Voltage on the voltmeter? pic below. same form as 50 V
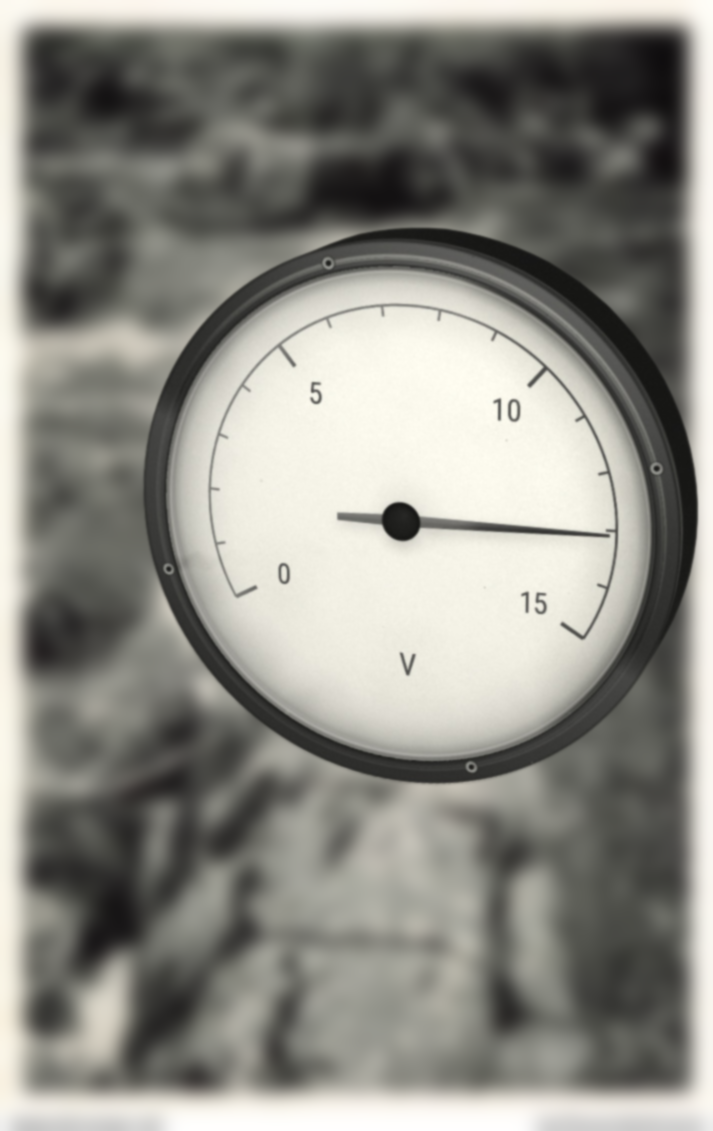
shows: 13 V
